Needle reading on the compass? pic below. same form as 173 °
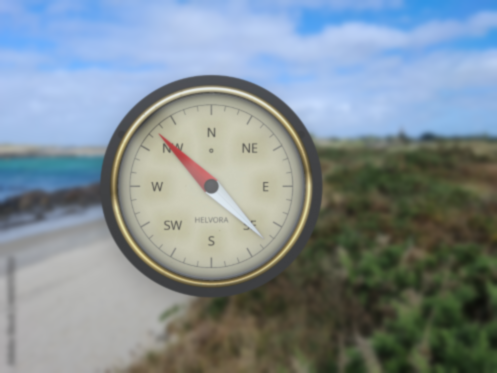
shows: 315 °
